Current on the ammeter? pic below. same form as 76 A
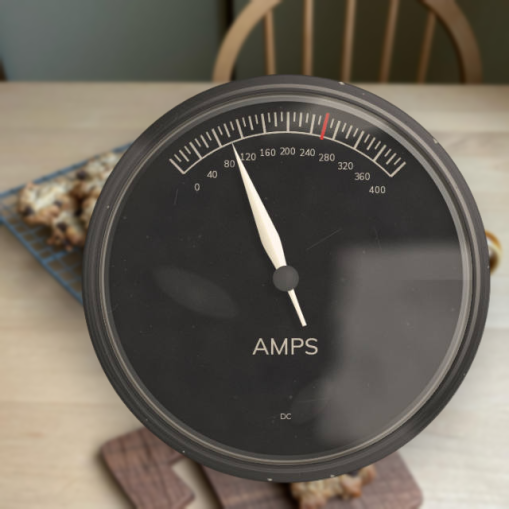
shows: 100 A
